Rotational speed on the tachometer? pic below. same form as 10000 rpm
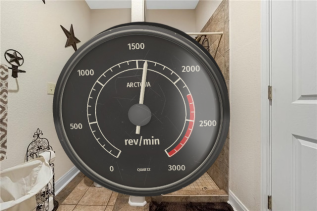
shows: 1600 rpm
